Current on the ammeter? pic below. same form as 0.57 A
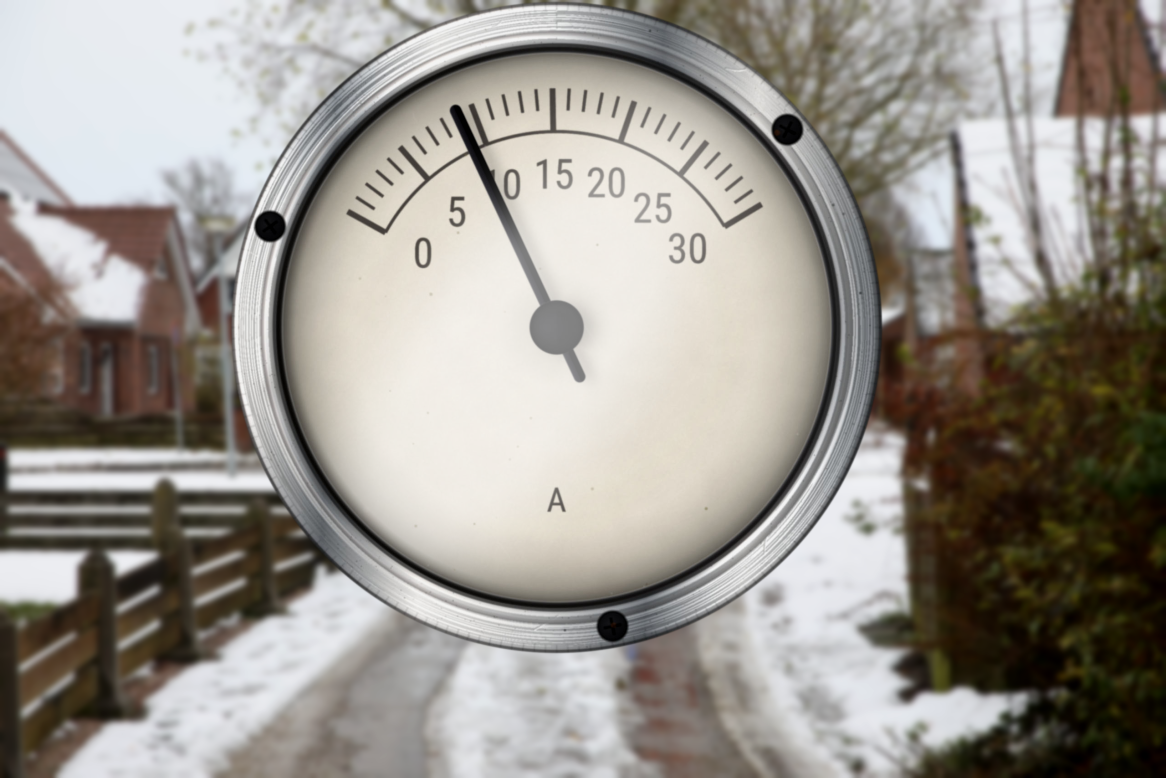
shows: 9 A
